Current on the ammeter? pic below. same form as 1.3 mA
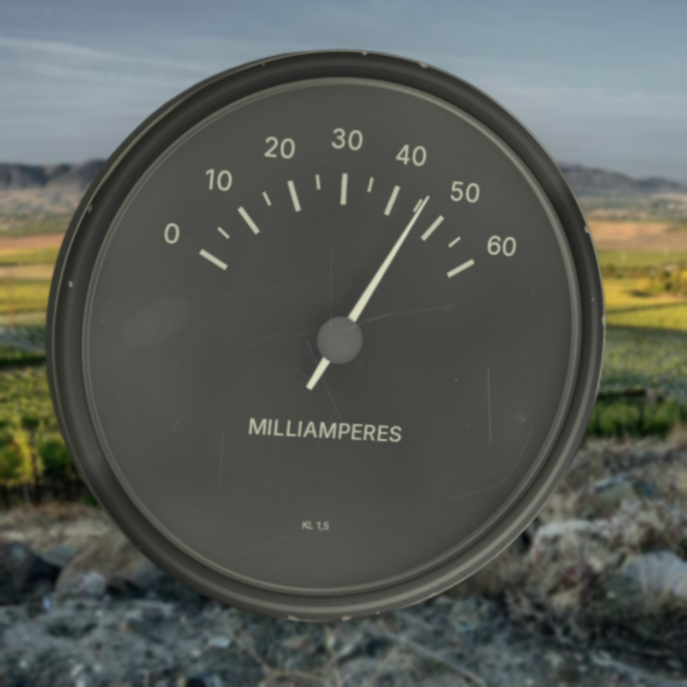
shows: 45 mA
